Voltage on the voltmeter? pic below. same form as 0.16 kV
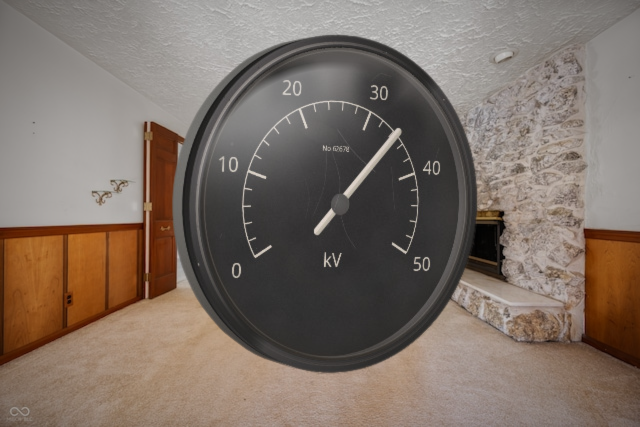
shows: 34 kV
